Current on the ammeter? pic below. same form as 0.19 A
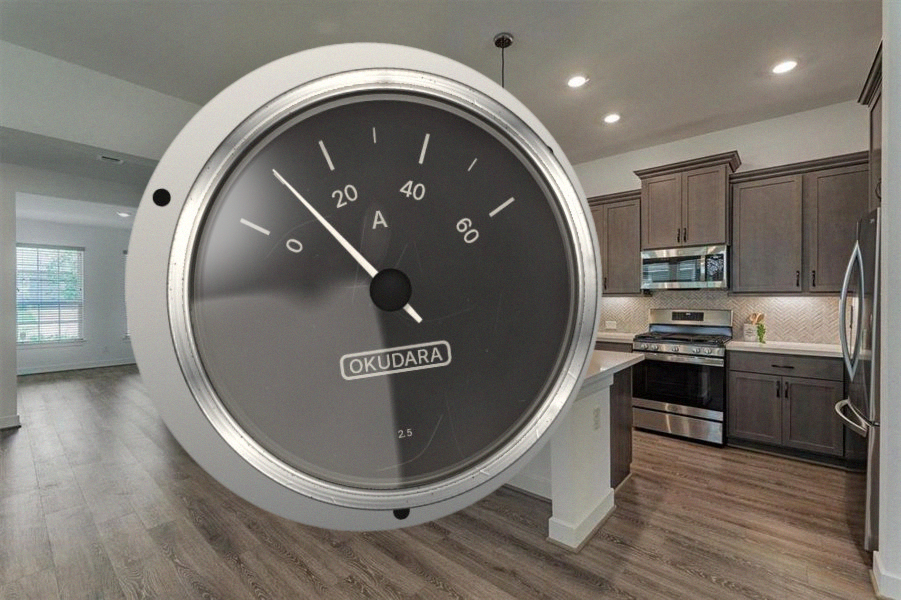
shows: 10 A
